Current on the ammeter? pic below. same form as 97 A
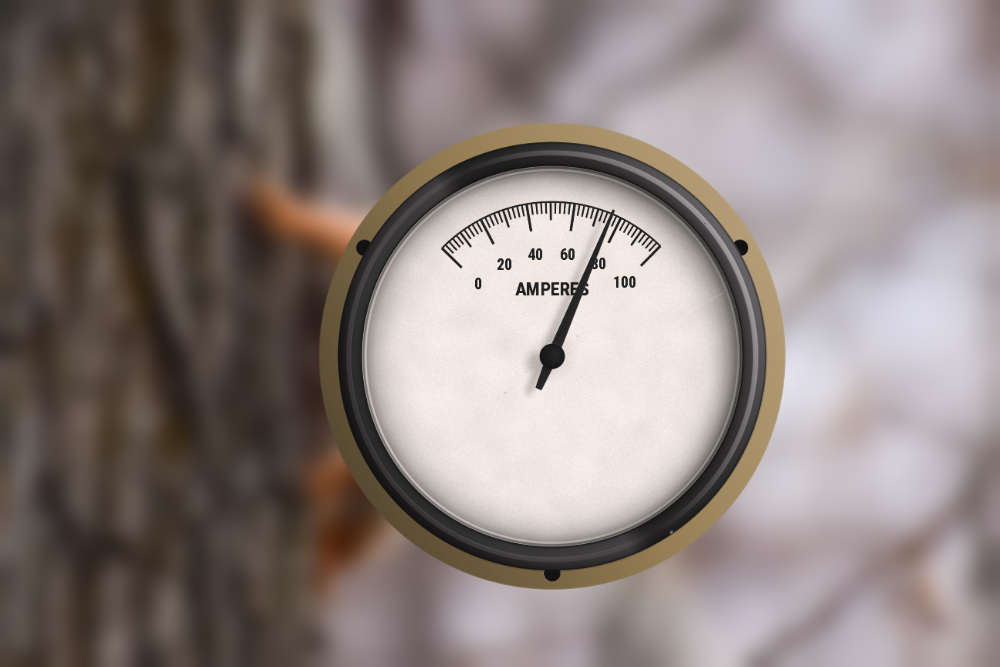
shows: 76 A
